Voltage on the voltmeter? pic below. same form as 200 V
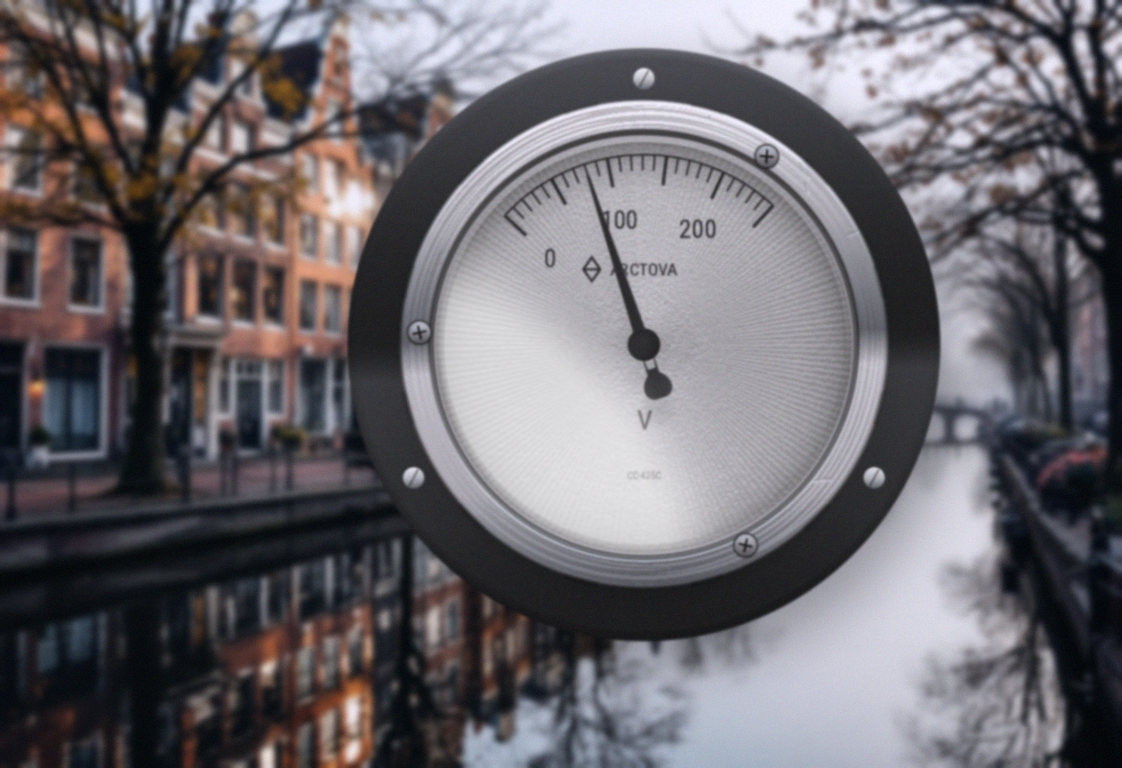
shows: 80 V
